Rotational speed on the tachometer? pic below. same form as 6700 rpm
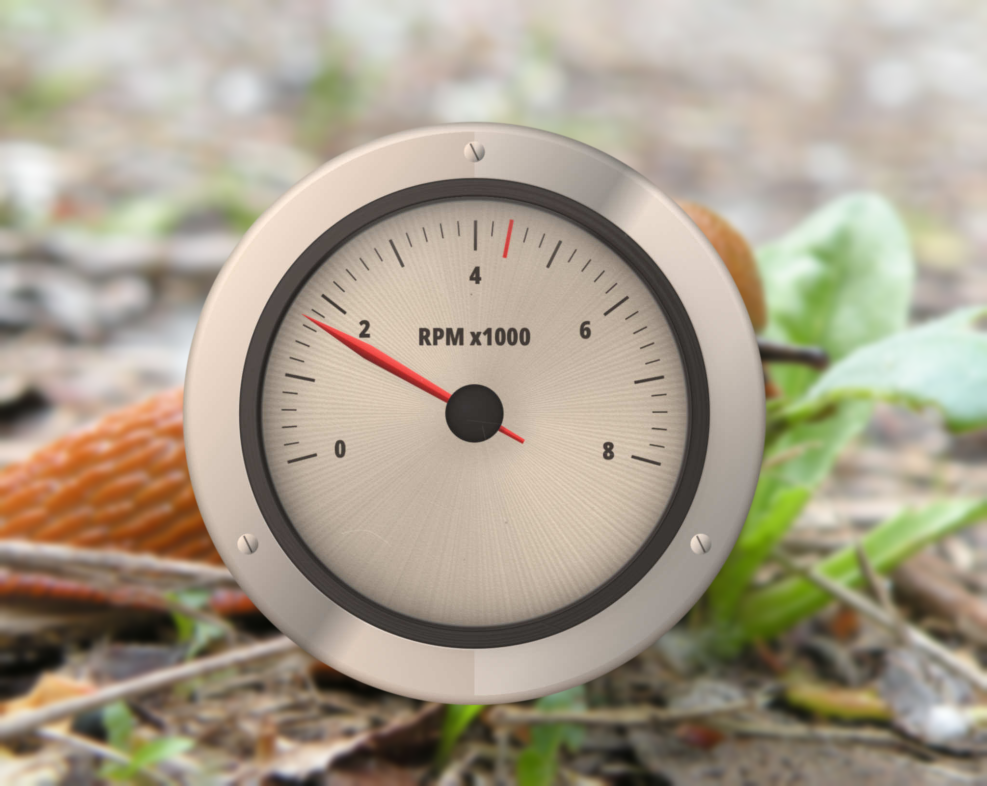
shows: 1700 rpm
